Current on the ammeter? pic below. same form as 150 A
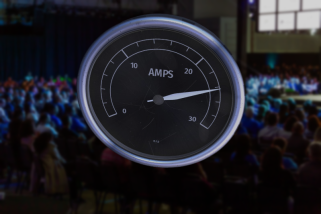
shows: 24 A
